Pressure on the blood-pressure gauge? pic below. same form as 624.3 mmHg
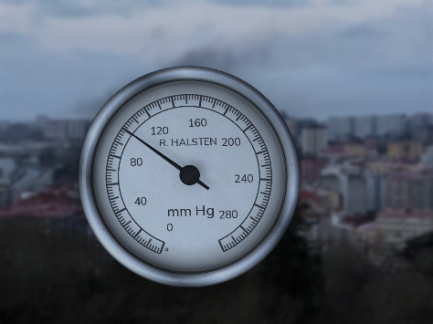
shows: 100 mmHg
